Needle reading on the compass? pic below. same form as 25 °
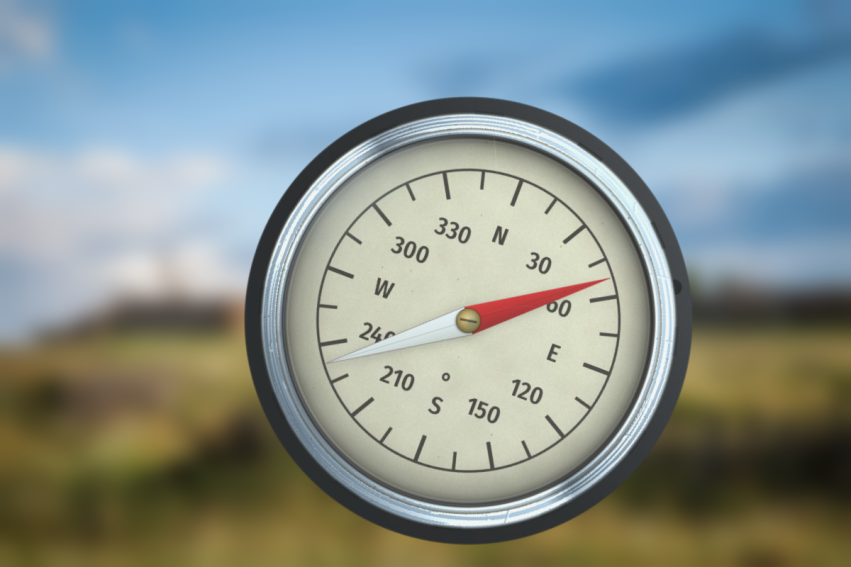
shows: 52.5 °
